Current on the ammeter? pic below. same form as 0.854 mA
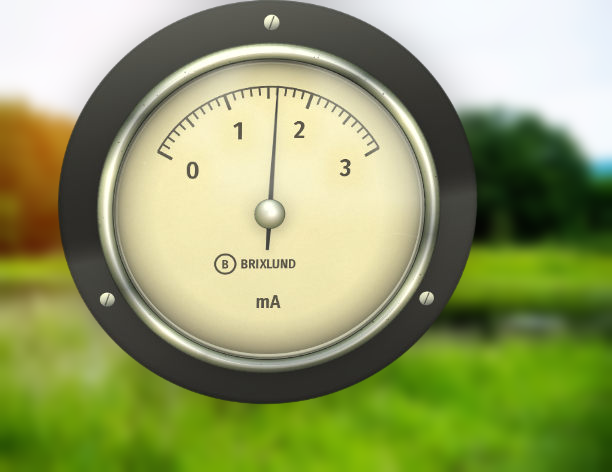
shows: 1.6 mA
